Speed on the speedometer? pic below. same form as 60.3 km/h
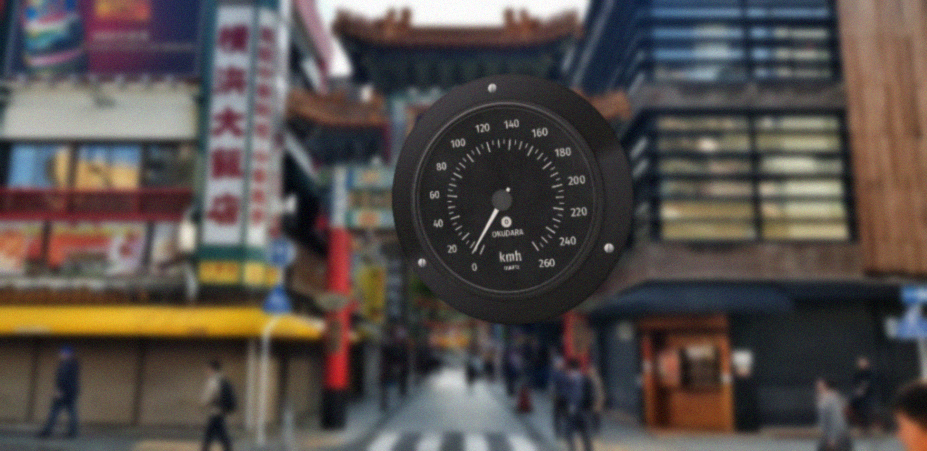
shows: 5 km/h
